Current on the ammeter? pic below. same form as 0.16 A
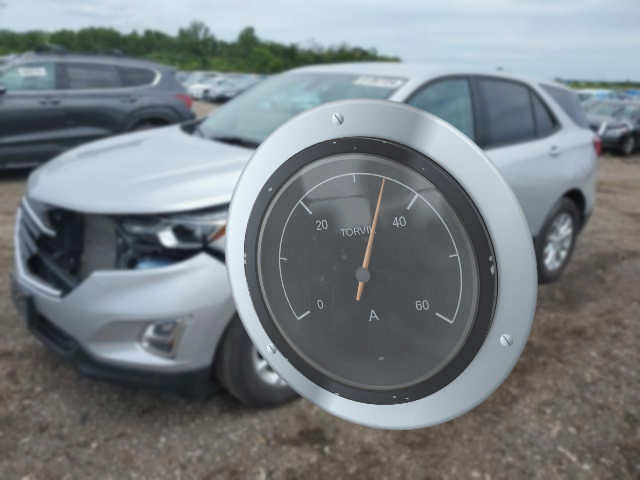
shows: 35 A
